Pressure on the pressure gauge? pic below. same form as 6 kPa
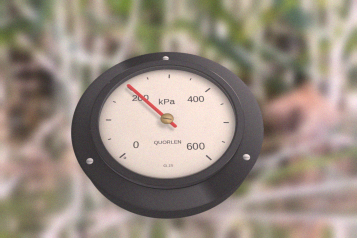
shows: 200 kPa
